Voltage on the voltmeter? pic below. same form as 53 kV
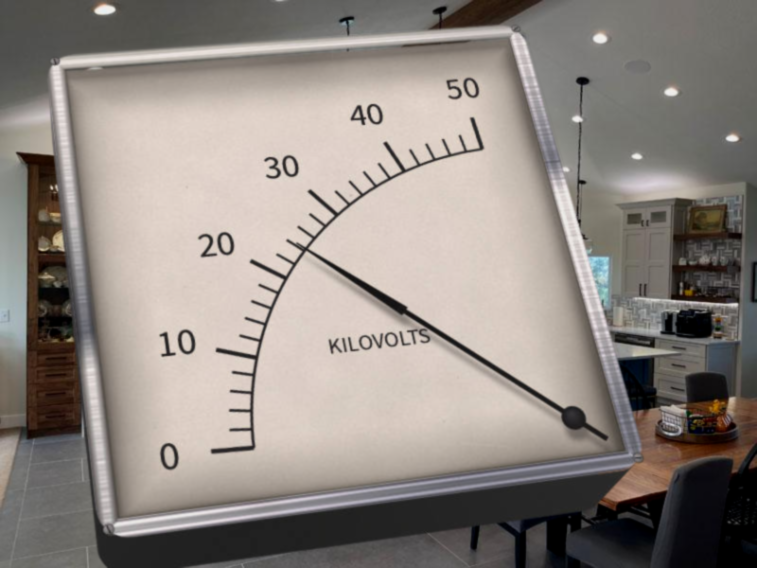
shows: 24 kV
